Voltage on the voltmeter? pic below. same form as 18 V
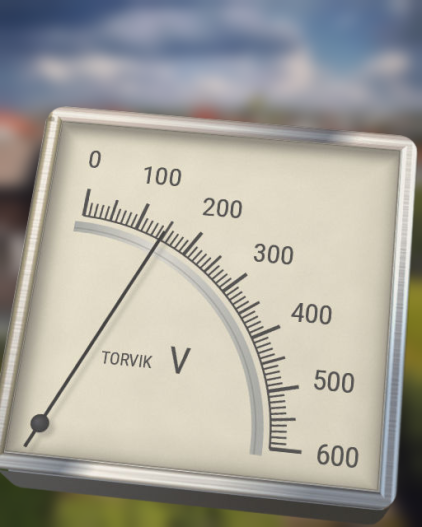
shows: 150 V
